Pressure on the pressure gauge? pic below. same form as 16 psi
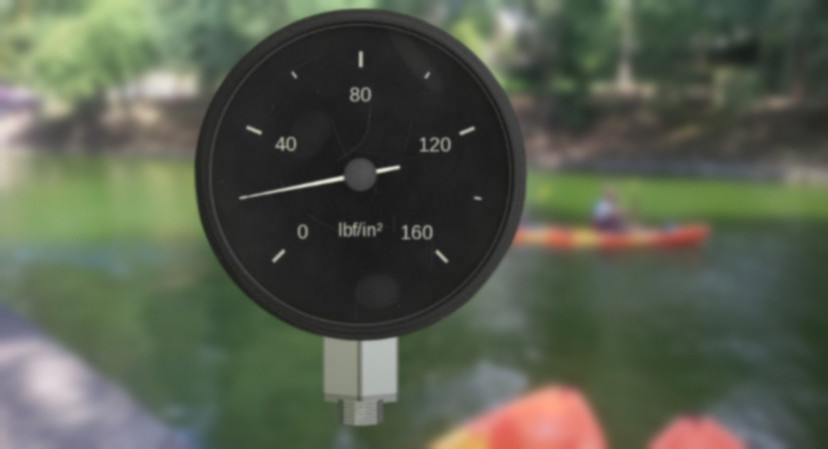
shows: 20 psi
